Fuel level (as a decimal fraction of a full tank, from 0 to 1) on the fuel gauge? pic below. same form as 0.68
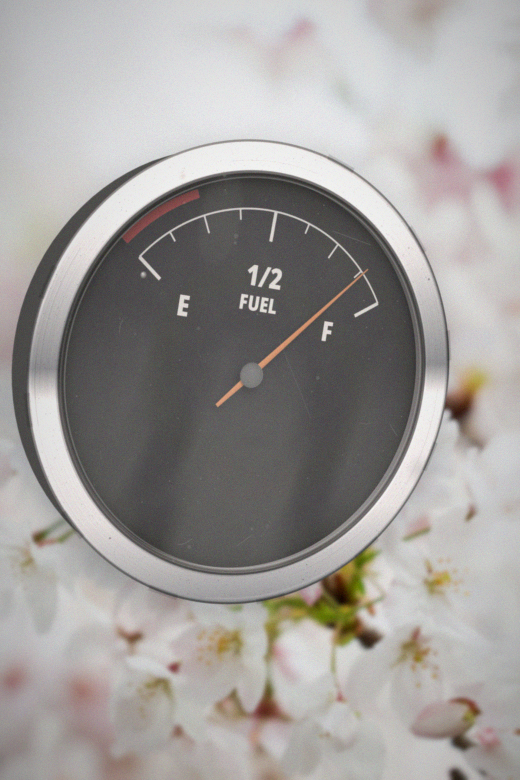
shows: 0.875
